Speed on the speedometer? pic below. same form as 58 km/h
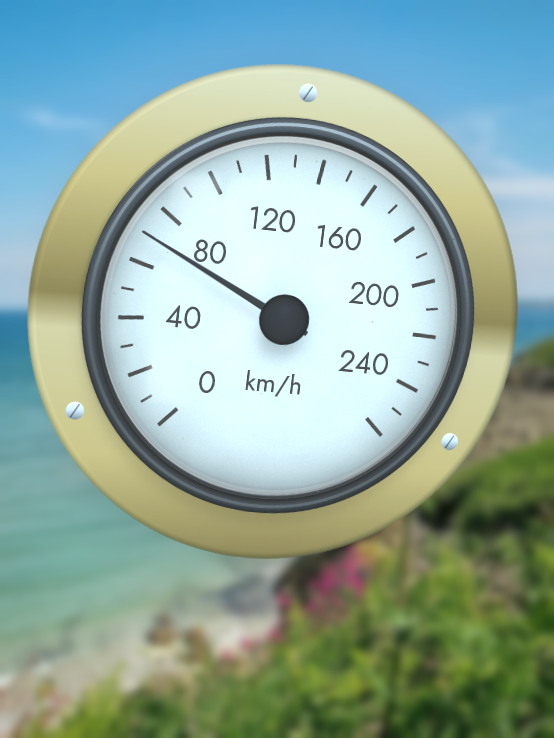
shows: 70 km/h
